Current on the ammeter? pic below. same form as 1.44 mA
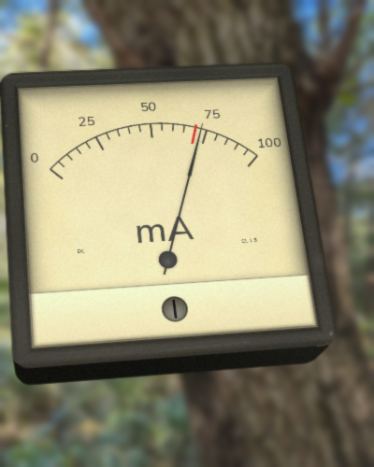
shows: 72.5 mA
